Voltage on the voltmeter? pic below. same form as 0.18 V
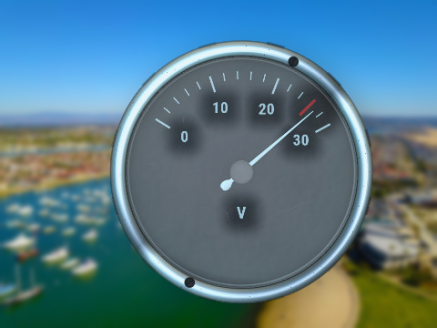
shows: 27 V
